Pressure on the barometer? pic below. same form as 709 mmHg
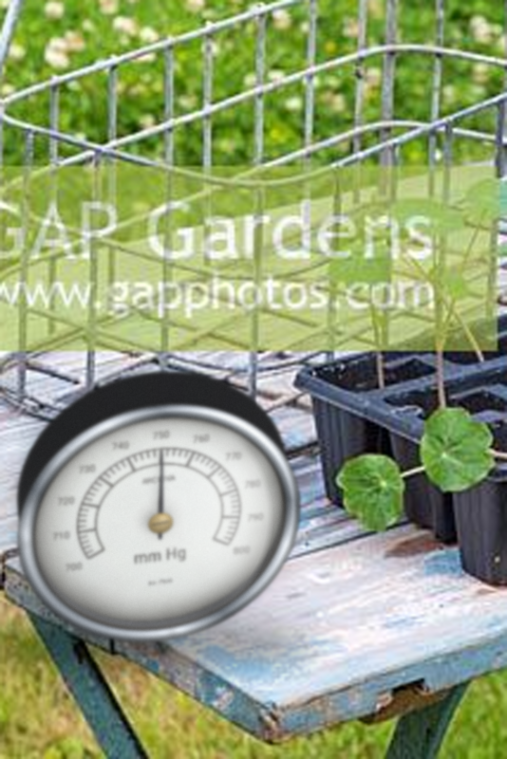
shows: 750 mmHg
